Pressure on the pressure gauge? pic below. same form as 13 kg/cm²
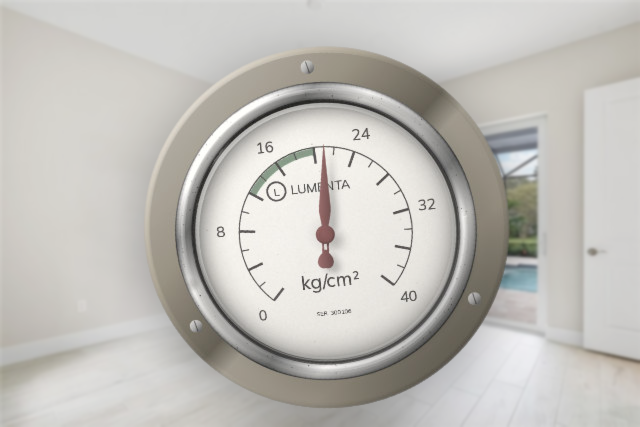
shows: 21 kg/cm²
